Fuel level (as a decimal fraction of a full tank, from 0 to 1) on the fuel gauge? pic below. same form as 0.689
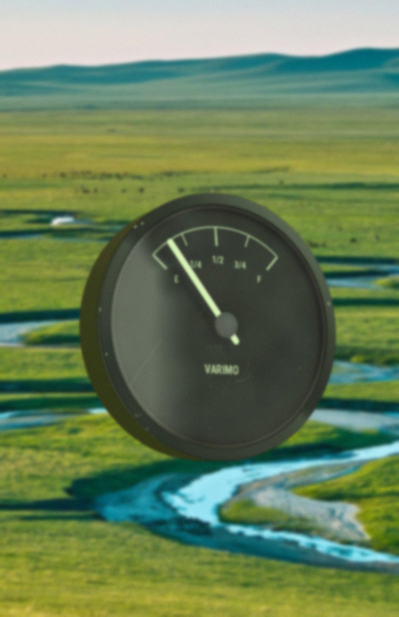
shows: 0.125
